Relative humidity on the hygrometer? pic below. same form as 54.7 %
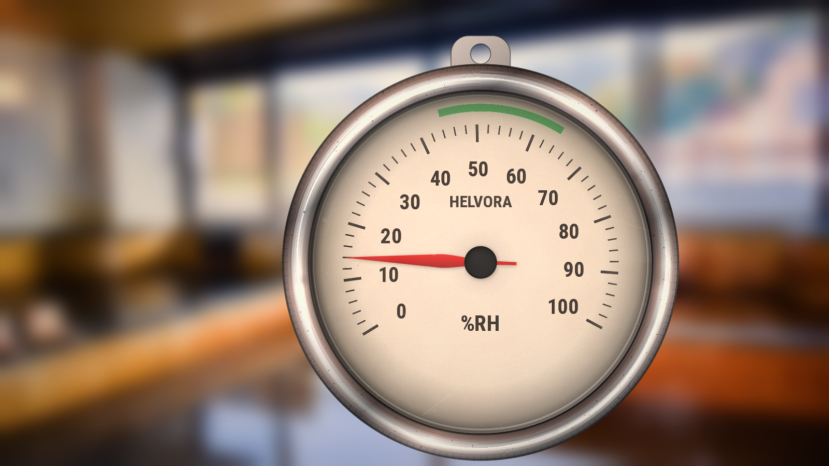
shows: 14 %
